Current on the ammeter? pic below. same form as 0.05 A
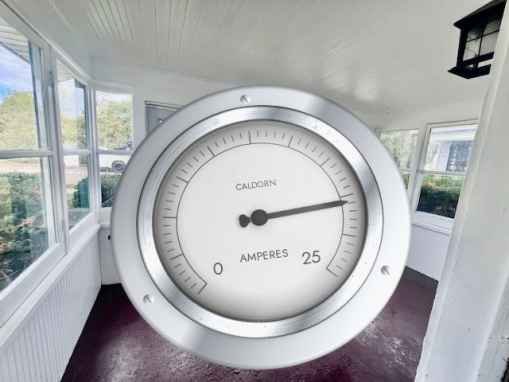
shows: 20.5 A
